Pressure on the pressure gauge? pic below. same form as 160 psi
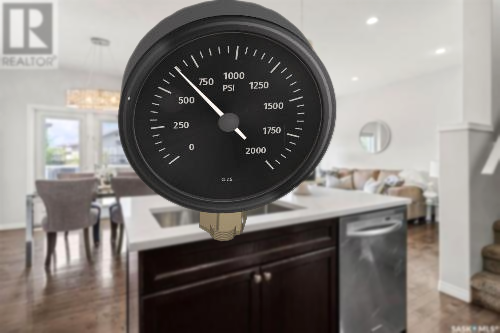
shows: 650 psi
